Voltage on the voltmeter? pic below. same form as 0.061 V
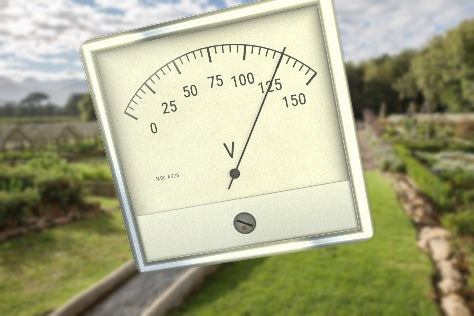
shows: 125 V
